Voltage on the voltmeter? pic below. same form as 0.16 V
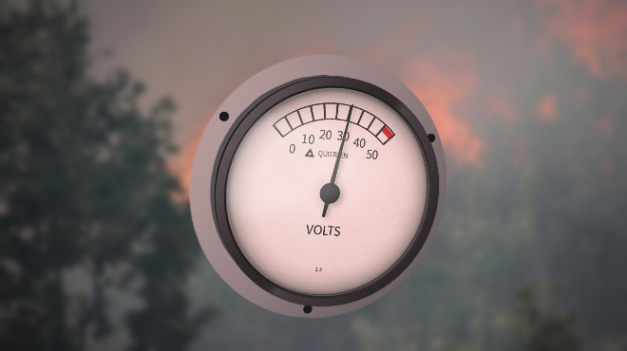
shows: 30 V
